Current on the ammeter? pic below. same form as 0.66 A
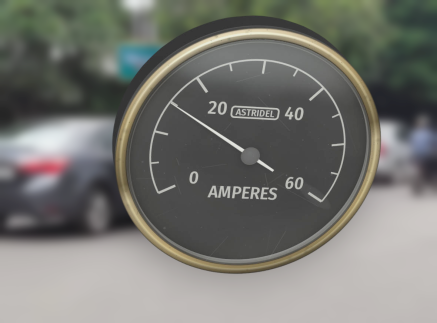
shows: 15 A
